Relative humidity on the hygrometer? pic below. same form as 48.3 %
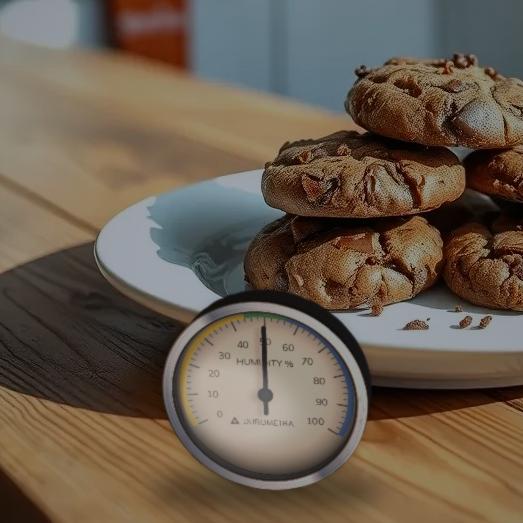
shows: 50 %
